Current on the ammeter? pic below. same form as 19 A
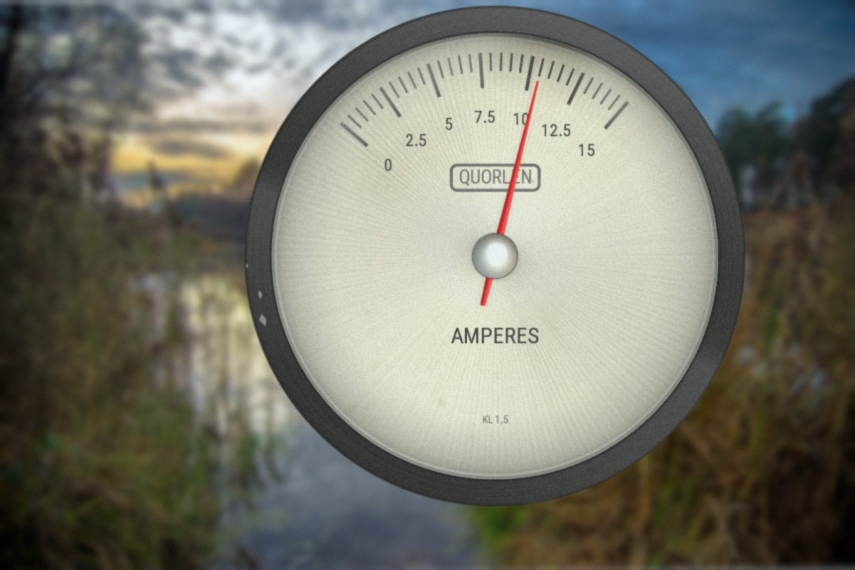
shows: 10.5 A
